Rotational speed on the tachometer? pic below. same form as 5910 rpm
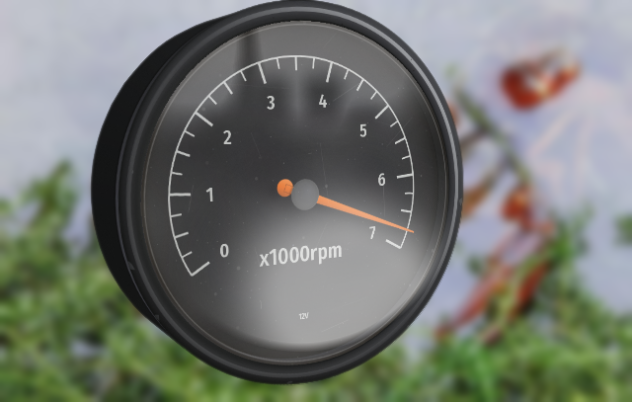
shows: 6750 rpm
